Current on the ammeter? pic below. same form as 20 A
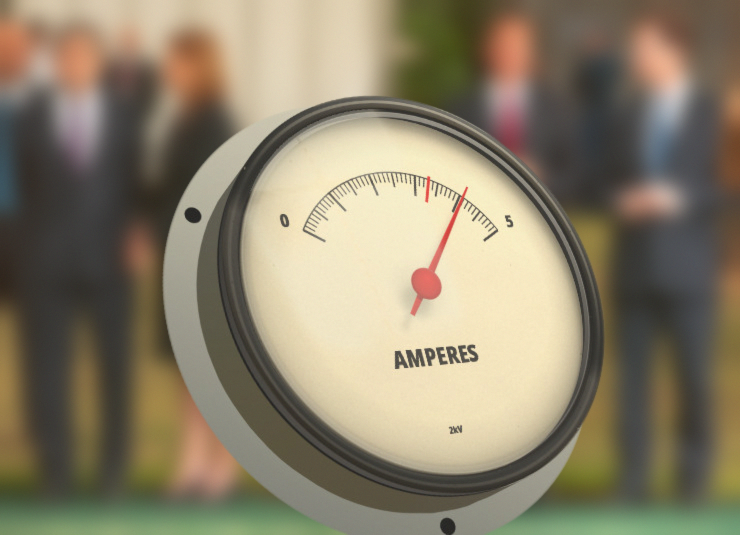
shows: 4 A
